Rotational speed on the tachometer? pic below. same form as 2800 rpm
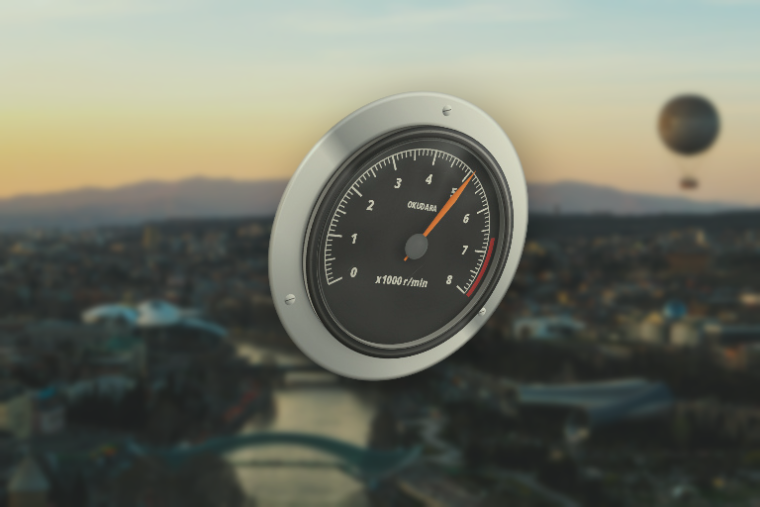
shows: 5000 rpm
